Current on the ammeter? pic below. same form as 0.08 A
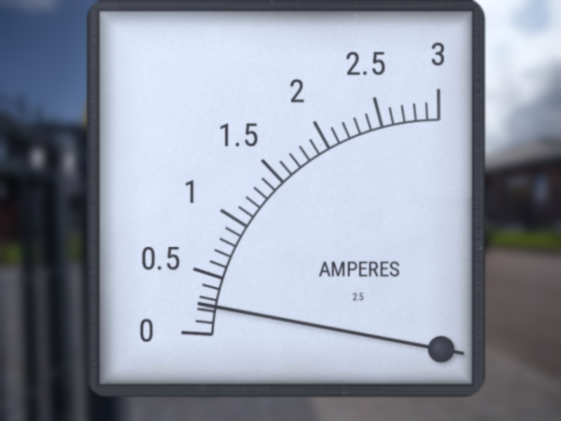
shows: 0.25 A
